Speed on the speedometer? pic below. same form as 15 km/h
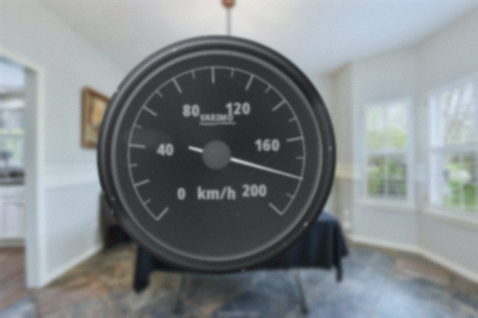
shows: 180 km/h
